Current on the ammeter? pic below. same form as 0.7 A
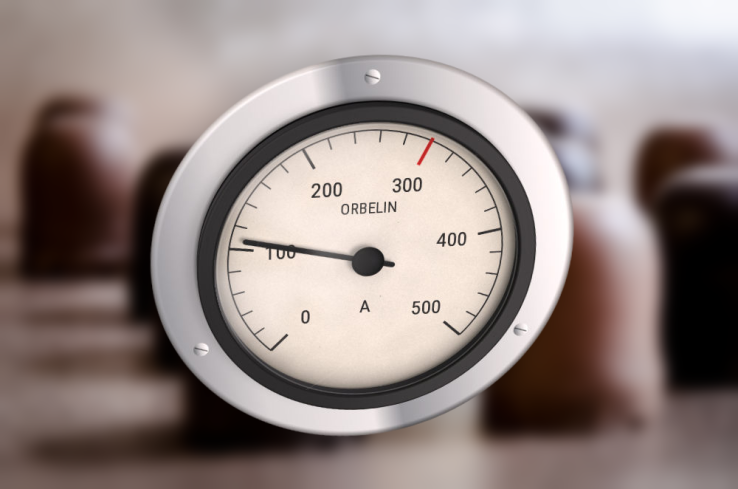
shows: 110 A
